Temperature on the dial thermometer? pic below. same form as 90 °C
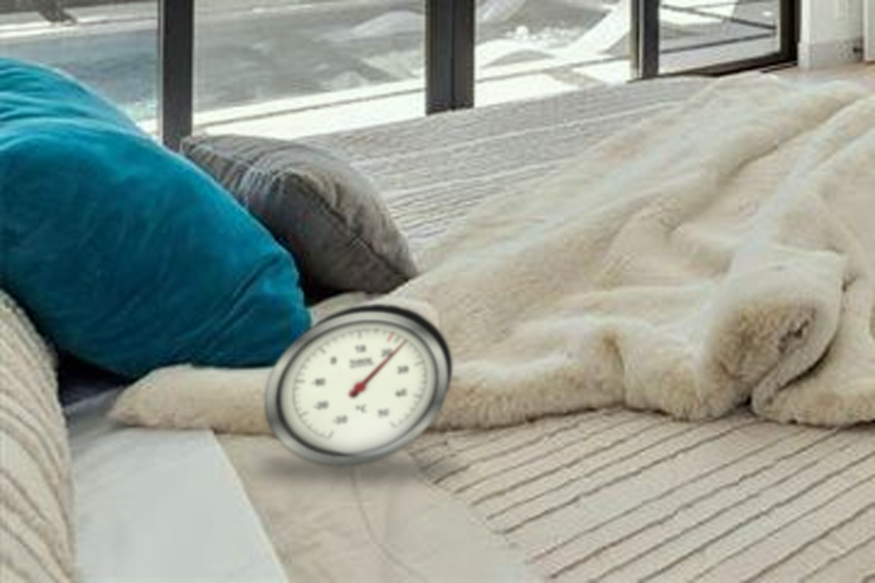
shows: 22 °C
